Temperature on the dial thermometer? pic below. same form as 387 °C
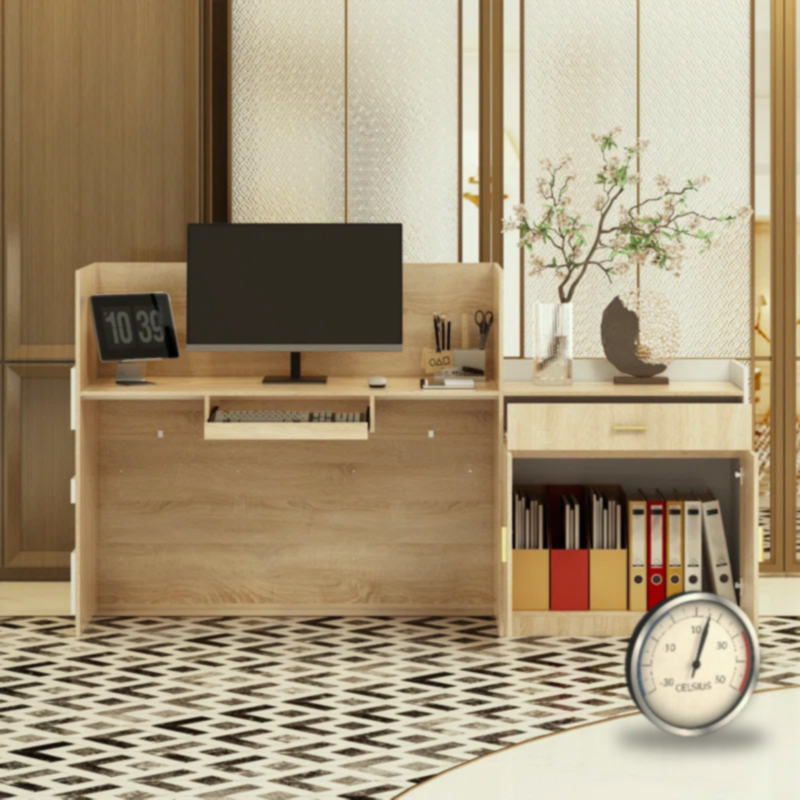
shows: 15 °C
